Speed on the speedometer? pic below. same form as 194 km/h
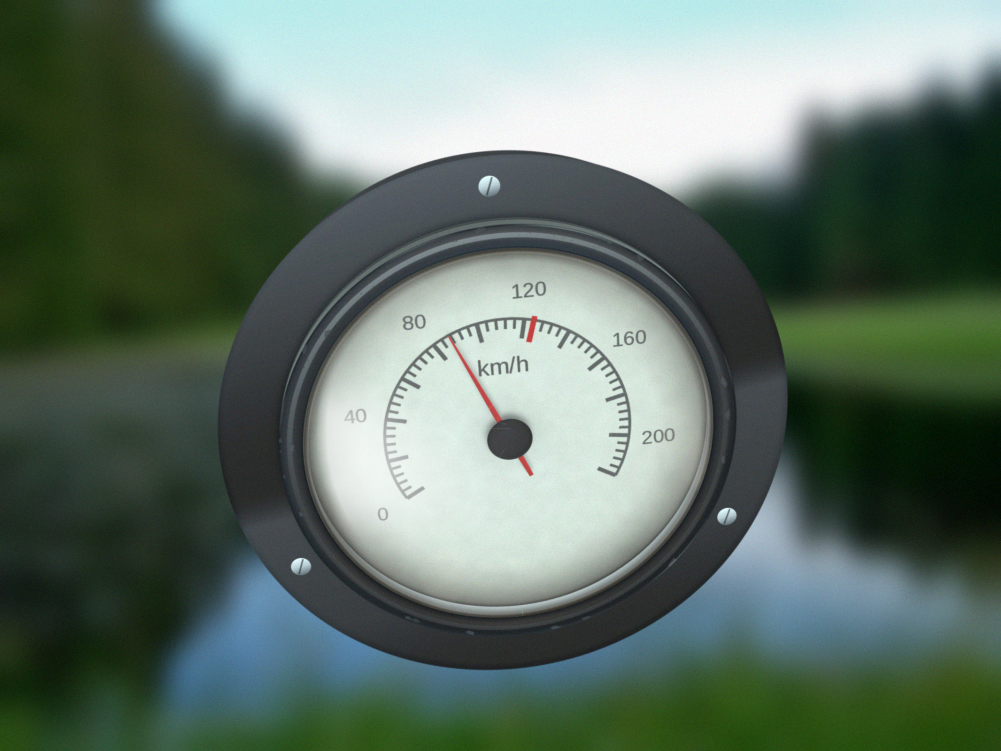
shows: 88 km/h
